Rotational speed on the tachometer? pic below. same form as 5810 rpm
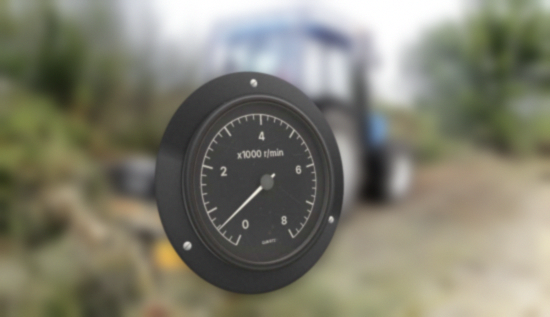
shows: 600 rpm
